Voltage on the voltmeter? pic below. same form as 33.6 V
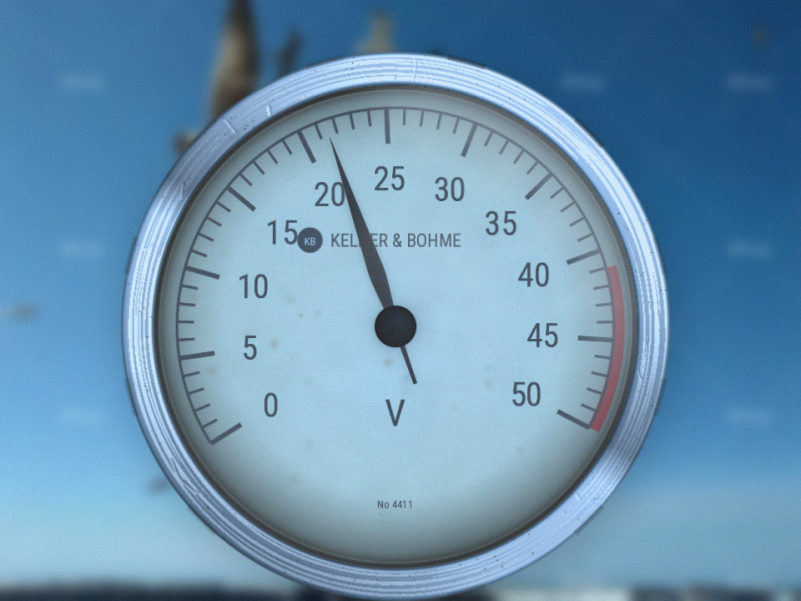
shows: 21.5 V
